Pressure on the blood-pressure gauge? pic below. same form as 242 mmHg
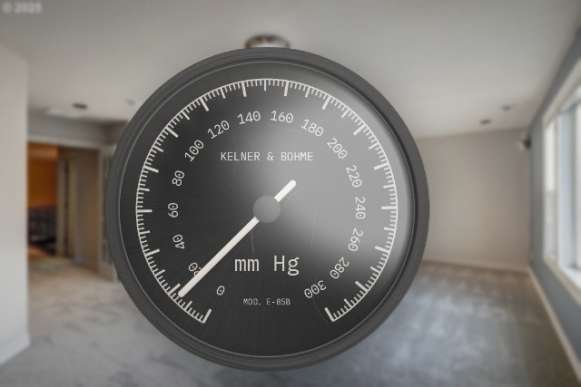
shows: 16 mmHg
